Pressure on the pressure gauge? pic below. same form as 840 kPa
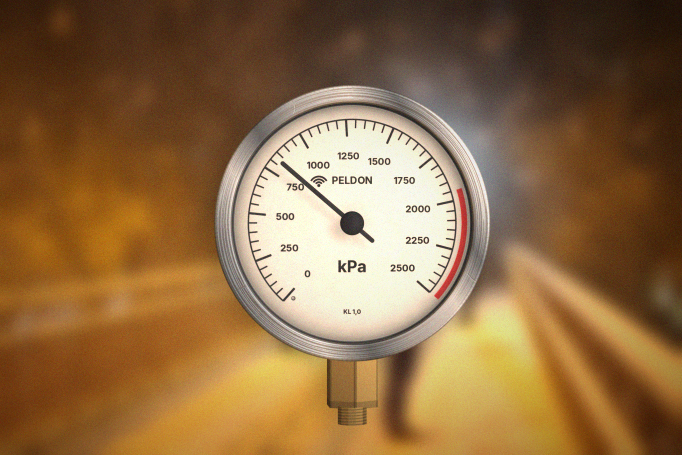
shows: 825 kPa
